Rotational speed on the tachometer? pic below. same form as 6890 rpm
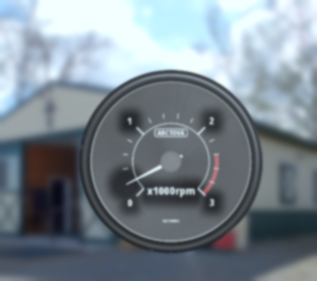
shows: 200 rpm
